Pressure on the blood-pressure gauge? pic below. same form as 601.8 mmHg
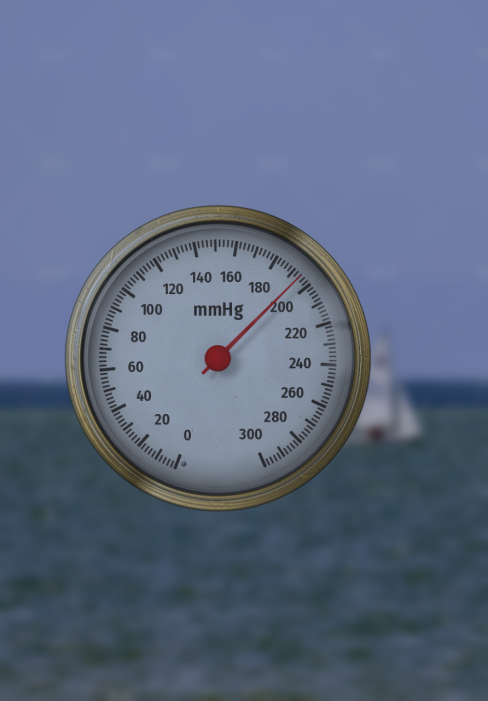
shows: 194 mmHg
